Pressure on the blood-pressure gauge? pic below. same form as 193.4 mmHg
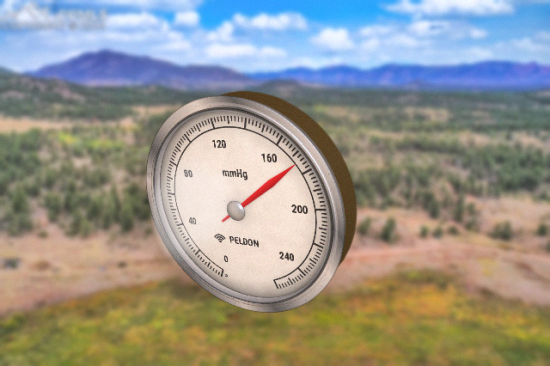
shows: 174 mmHg
